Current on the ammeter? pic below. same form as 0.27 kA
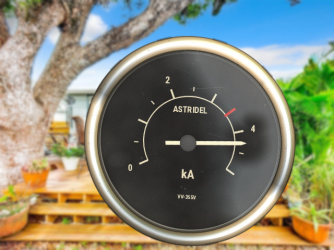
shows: 4.25 kA
